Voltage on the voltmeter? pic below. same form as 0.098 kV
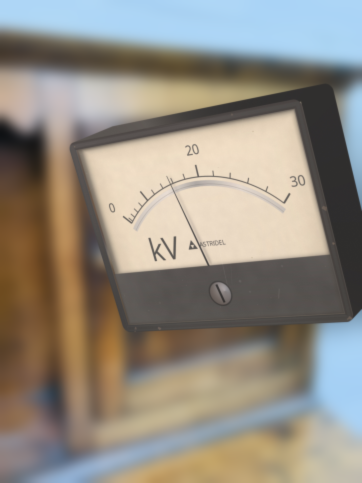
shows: 16 kV
